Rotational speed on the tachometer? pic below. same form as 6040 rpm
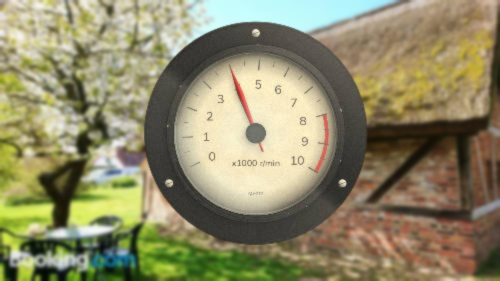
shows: 4000 rpm
